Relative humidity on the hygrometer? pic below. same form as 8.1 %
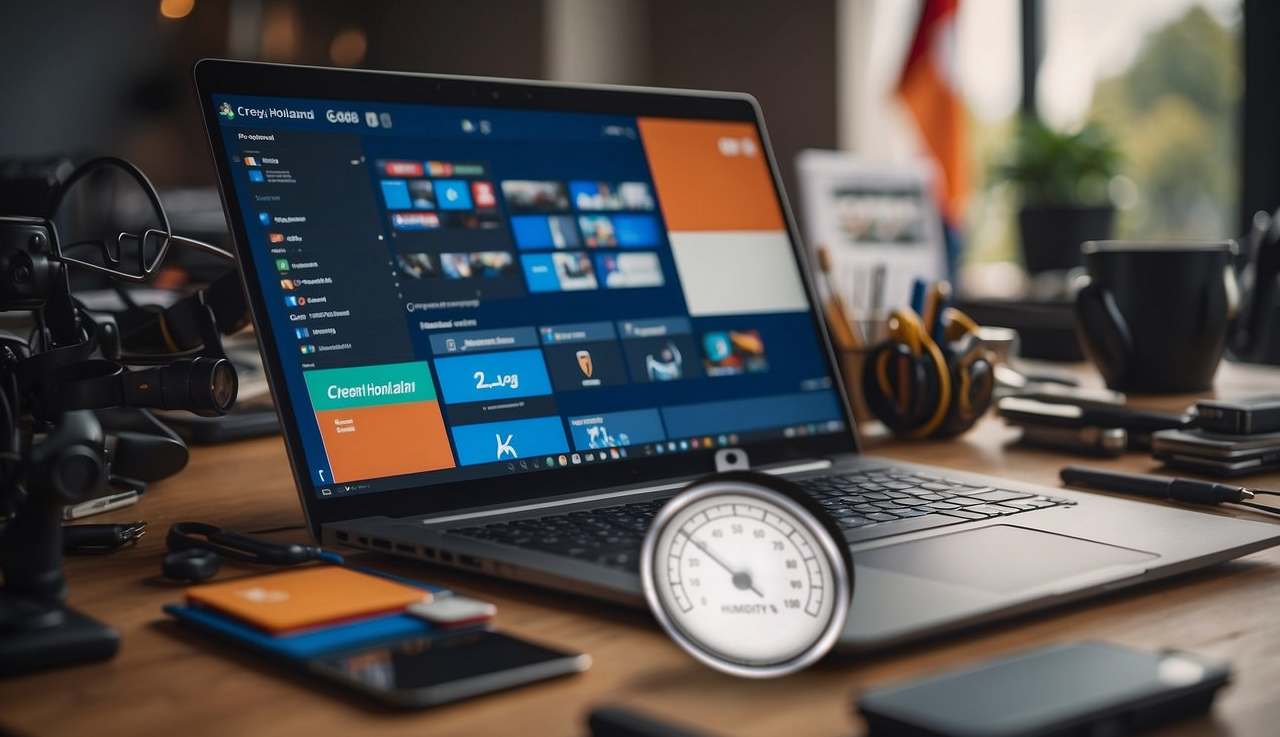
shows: 30 %
